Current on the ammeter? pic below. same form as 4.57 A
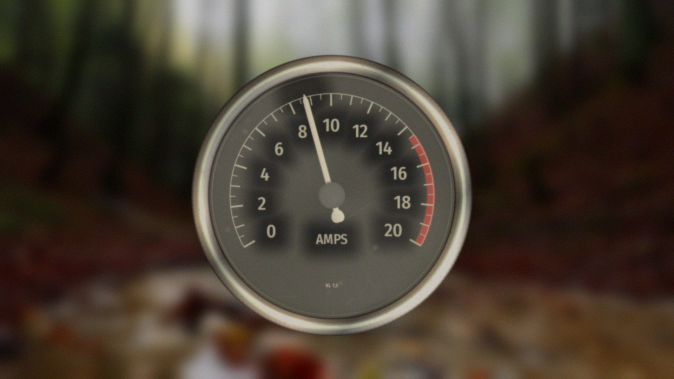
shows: 8.75 A
